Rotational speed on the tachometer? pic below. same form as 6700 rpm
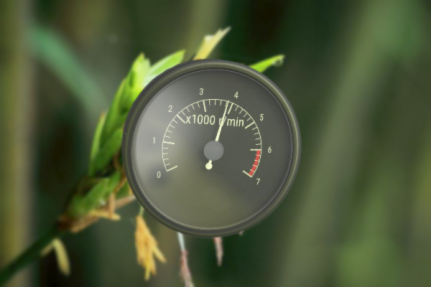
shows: 3800 rpm
